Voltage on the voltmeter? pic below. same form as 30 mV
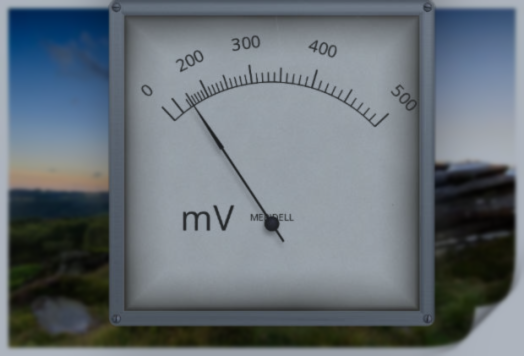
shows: 150 mV
